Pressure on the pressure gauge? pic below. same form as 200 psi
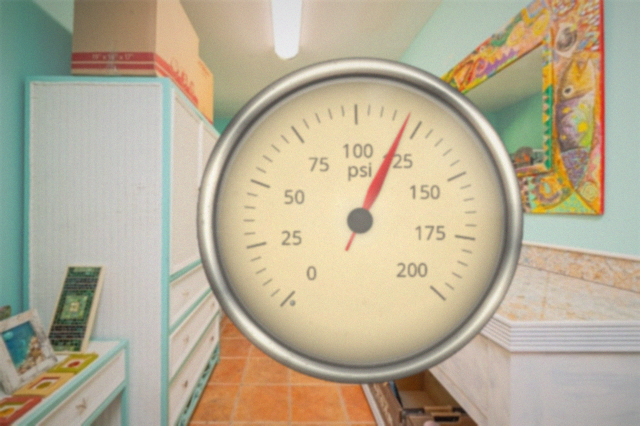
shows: 120 psi
